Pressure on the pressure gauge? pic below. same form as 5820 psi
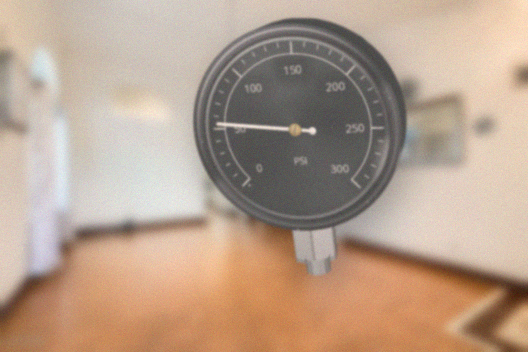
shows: 55 psi
